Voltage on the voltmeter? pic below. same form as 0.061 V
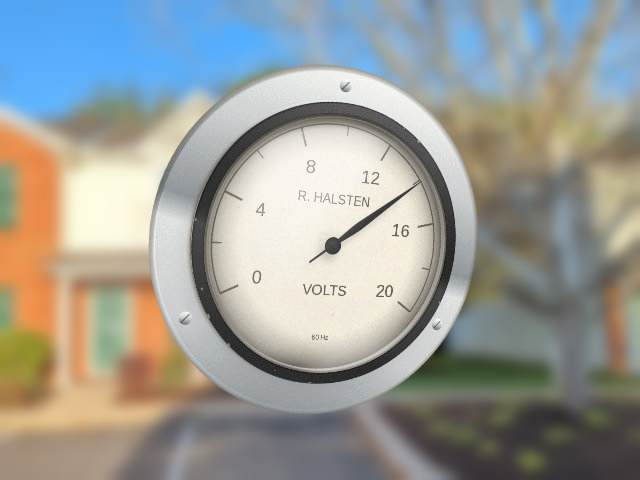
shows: 14 V
